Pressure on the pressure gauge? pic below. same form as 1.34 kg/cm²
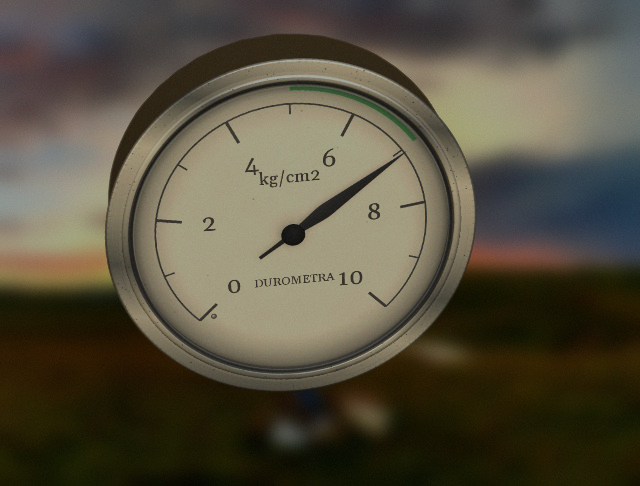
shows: 7 kg/cm²
